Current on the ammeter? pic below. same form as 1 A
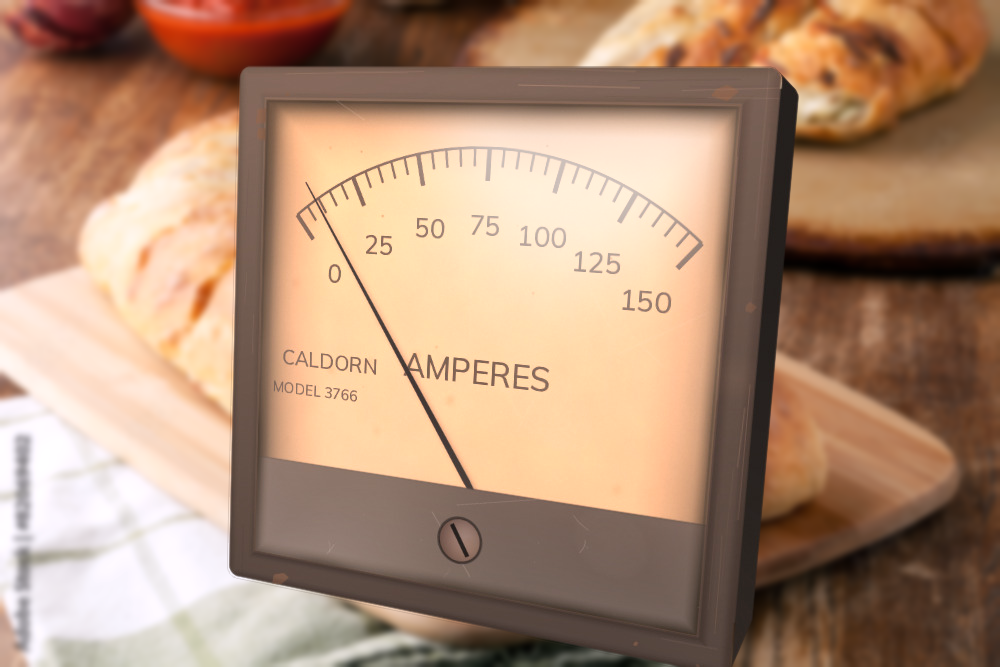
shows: 10 A
